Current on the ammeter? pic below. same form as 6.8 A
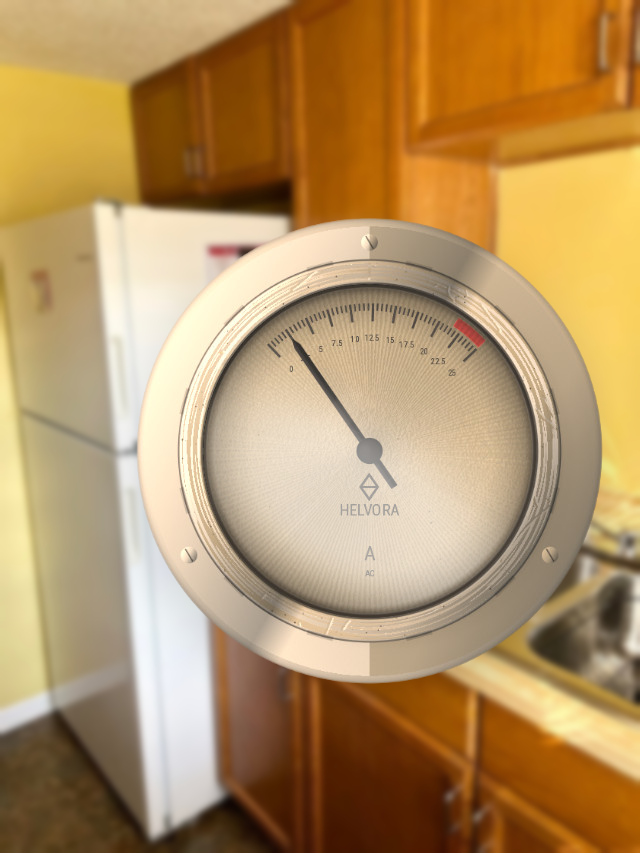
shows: 2.5 A
